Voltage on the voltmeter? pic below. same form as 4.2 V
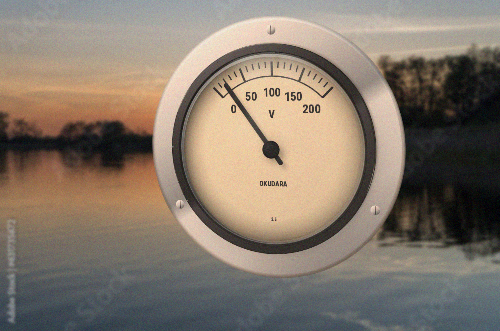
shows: 20 V
